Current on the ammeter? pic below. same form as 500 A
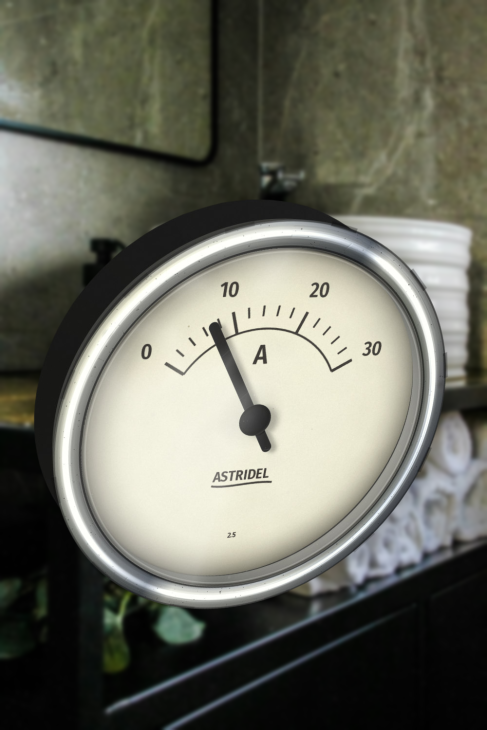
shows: 7 A
